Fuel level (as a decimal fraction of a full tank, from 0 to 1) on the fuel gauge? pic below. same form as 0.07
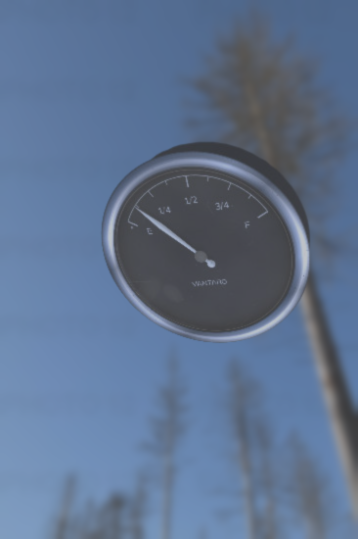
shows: 0.125
